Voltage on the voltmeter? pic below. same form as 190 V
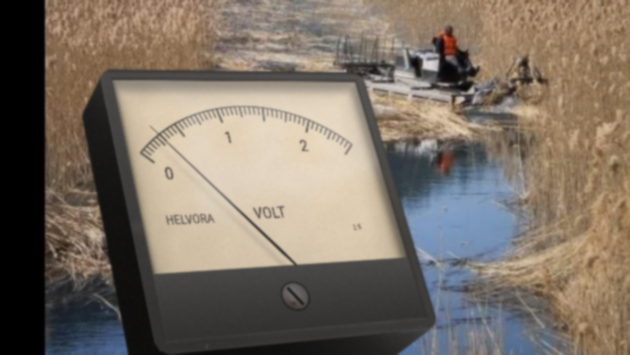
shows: 0.25 V
